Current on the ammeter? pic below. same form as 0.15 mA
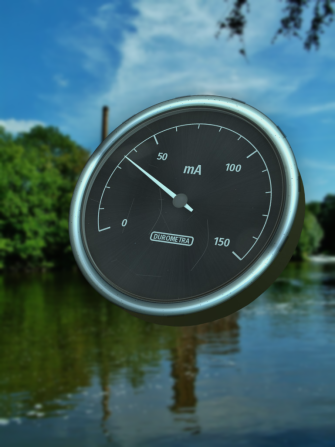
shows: 35 mA
